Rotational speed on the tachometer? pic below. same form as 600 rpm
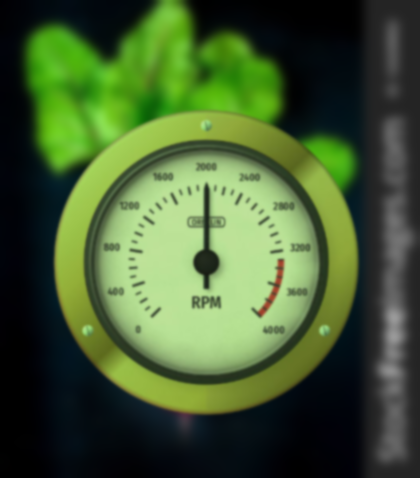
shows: 2000 rpm
